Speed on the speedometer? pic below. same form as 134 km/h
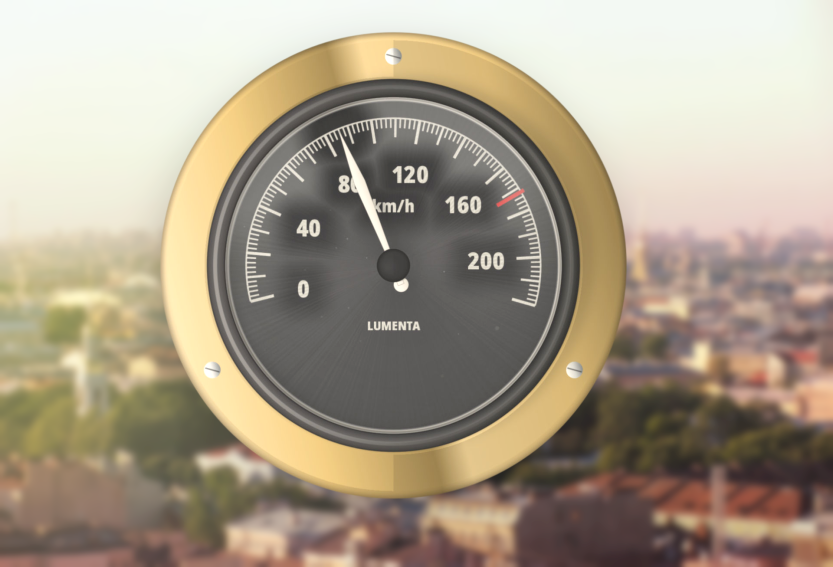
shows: 86 km/h
